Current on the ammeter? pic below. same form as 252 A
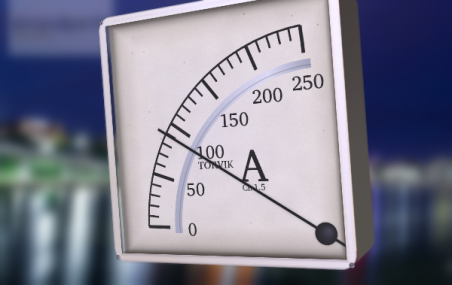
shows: 90 A
